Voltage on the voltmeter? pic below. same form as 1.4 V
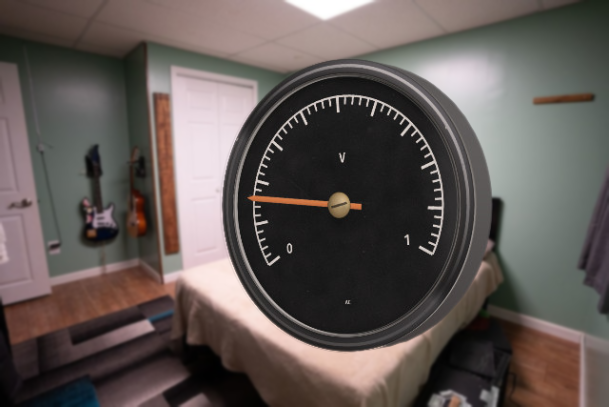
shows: 0.16 V
